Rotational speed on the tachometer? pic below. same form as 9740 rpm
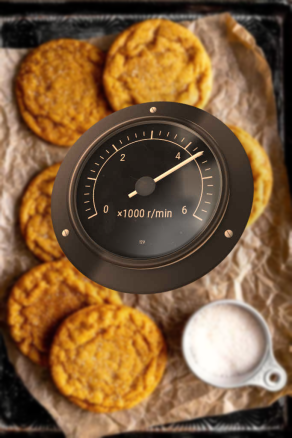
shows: 4400 rpm
